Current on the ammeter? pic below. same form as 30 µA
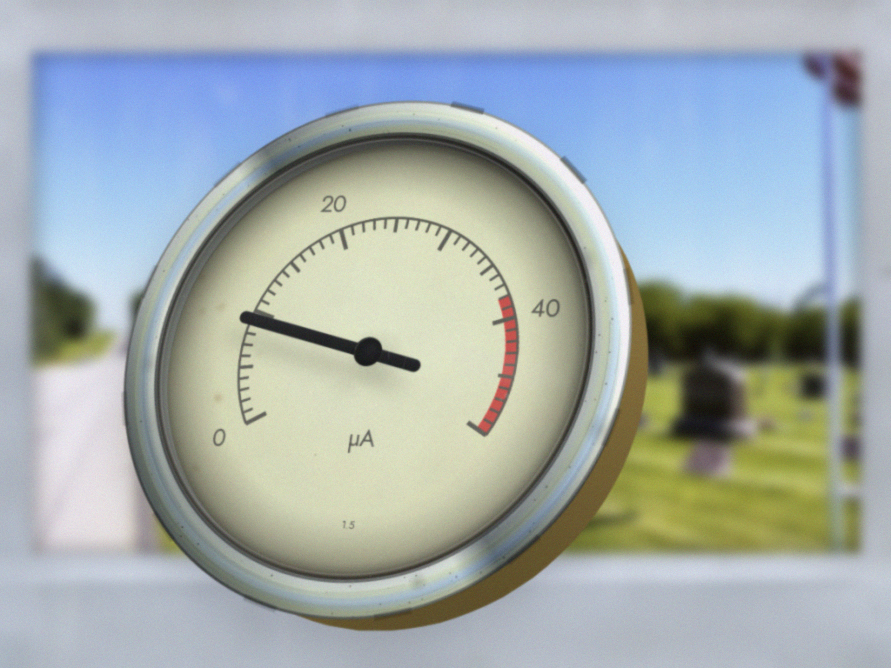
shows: 9 µA
